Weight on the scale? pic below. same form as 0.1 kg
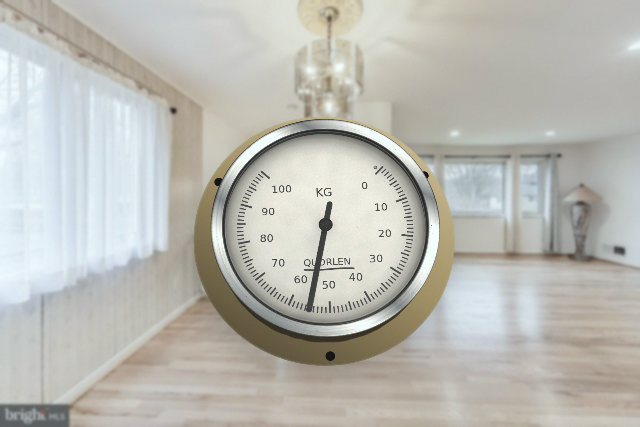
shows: 55 kg
